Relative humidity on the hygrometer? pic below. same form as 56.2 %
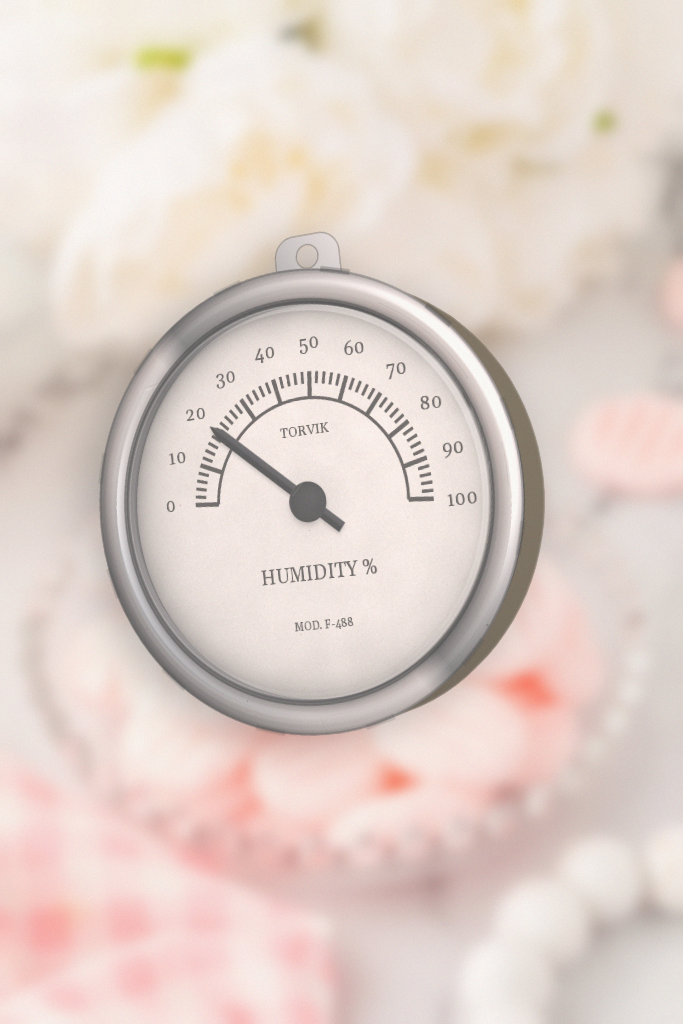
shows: 20 %
